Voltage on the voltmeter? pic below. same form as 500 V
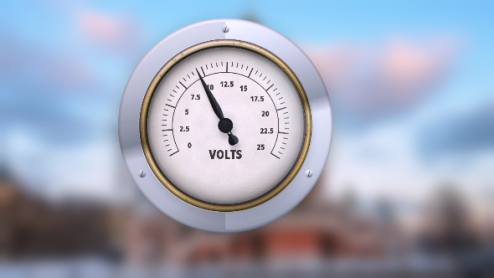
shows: 9.5 V
